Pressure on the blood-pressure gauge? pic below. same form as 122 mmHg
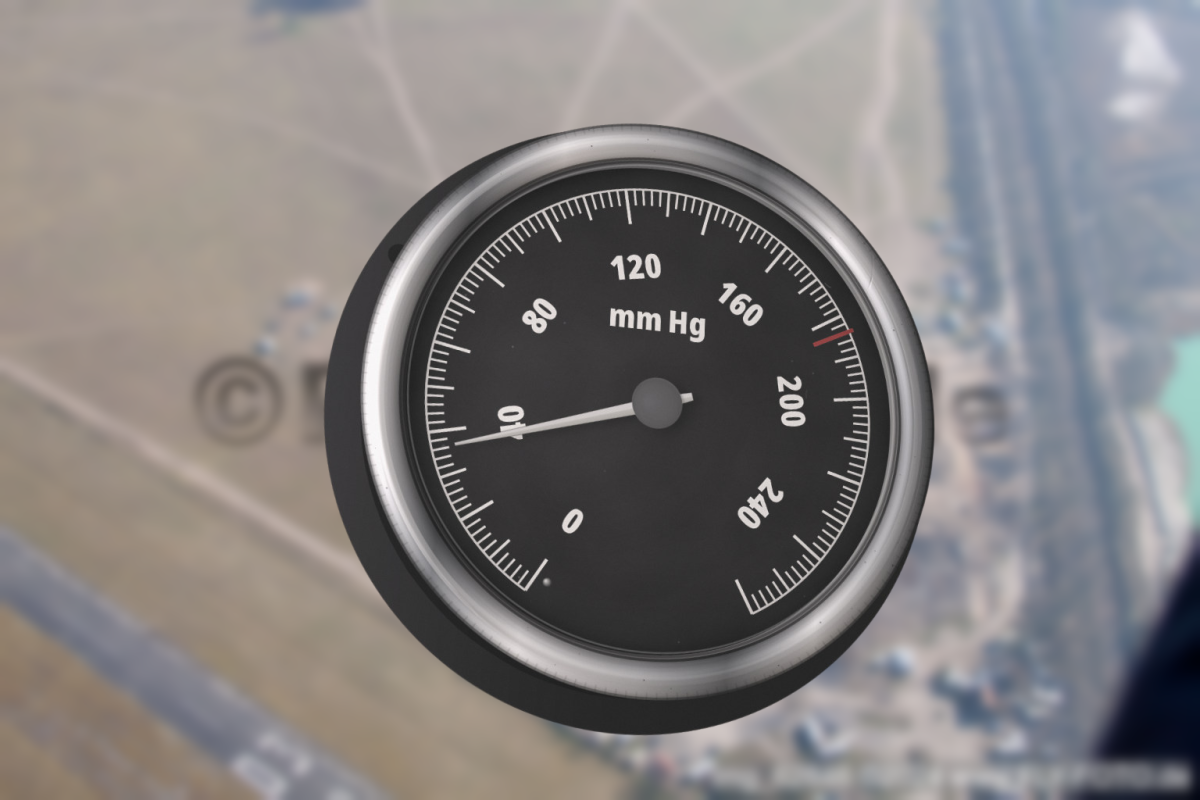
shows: 36 mmHg
